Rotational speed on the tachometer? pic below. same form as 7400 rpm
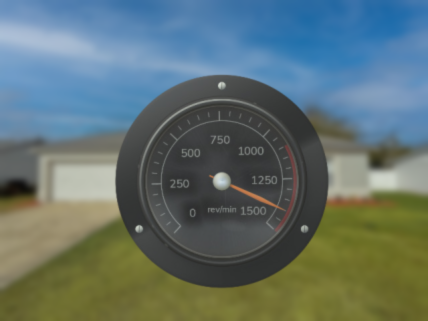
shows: 1400 rpm
